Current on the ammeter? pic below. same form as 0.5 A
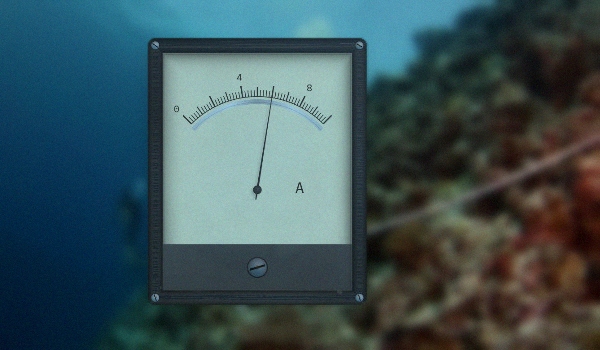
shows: 6 A
